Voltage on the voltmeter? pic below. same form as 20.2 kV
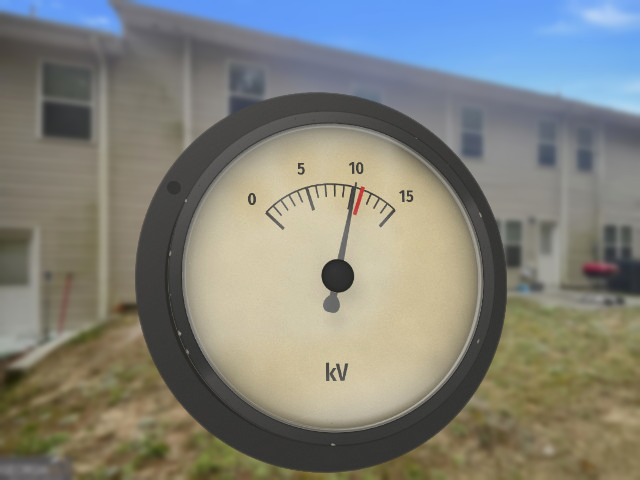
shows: 10 kV
